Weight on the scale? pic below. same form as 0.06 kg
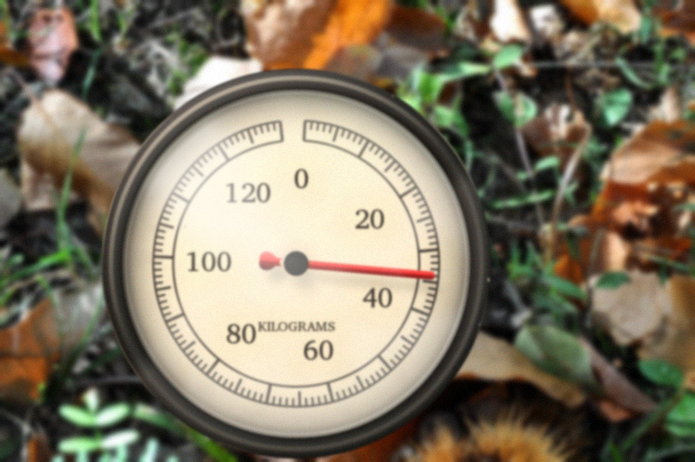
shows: 34 kg
